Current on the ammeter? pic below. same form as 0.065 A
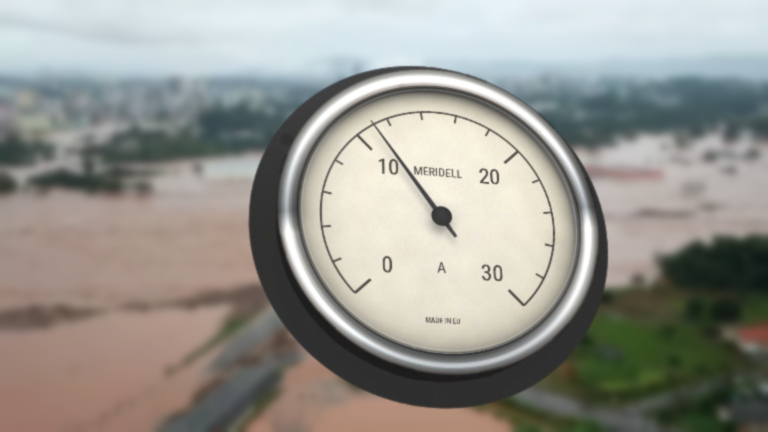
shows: 11 A
